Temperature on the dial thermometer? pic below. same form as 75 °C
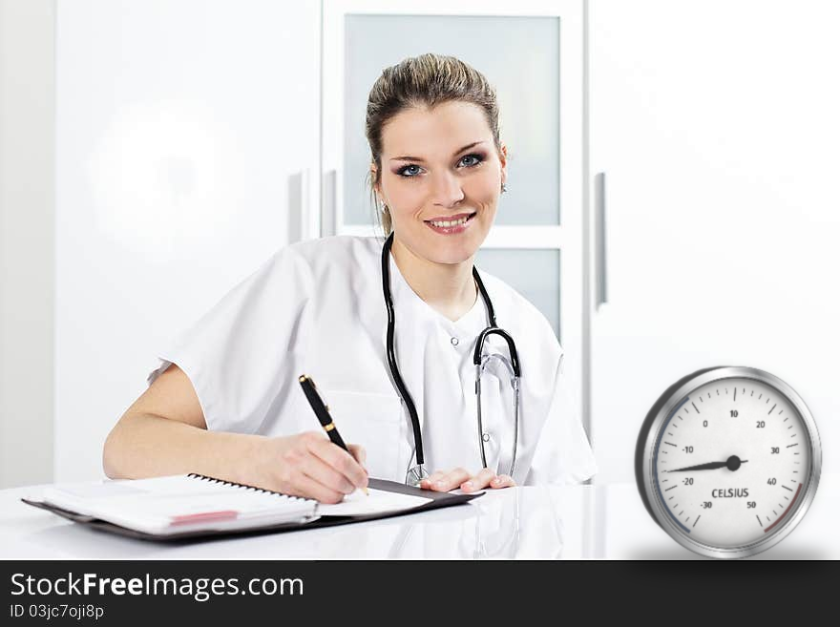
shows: -16 °C
